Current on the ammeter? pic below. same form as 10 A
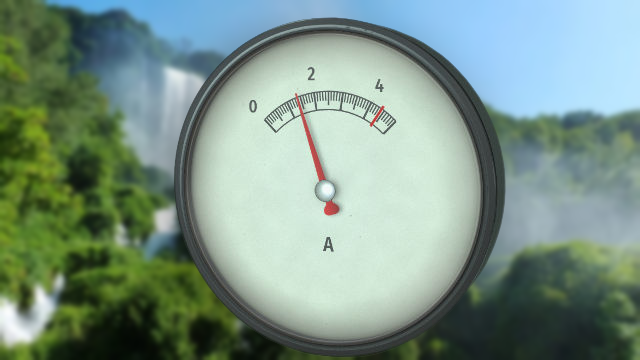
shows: 1.5 A
